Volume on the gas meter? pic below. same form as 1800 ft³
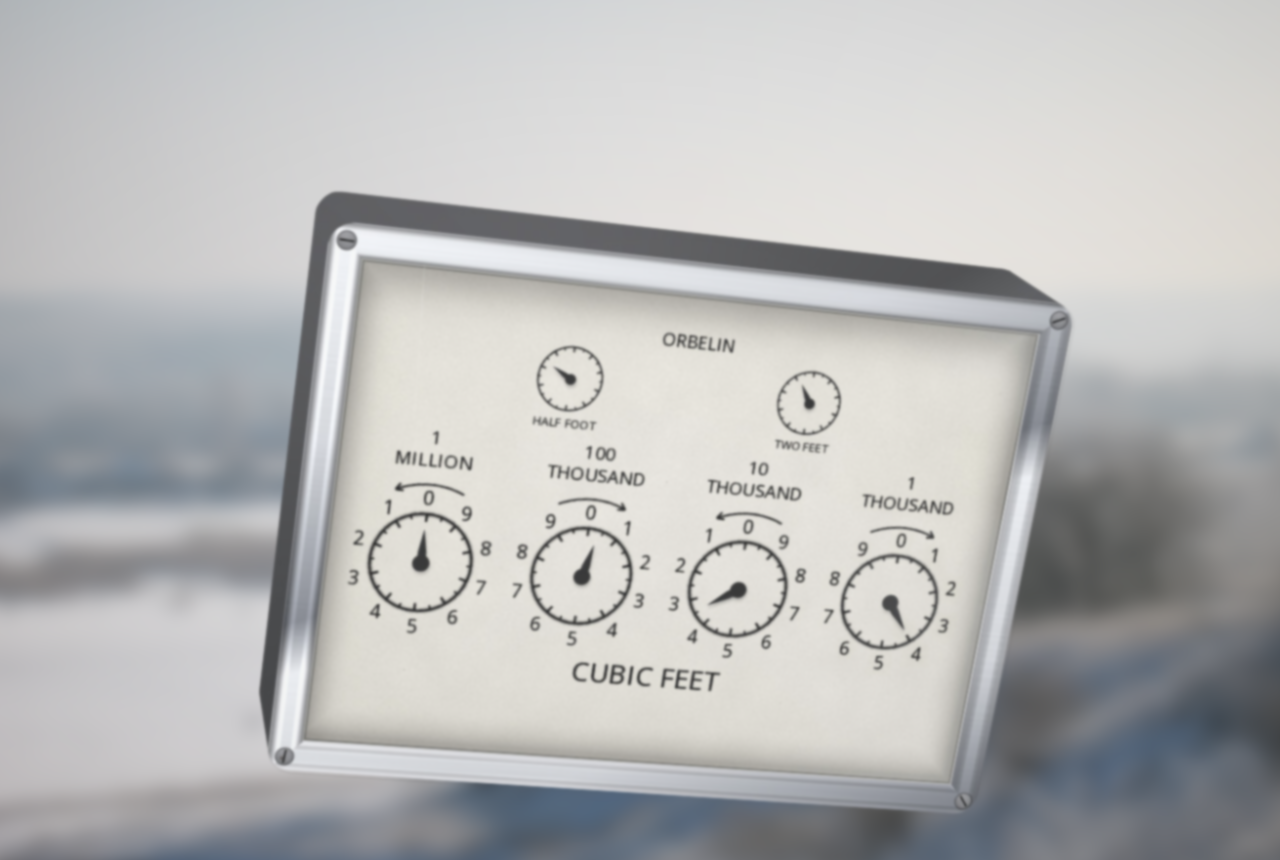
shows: 3400 ft³
